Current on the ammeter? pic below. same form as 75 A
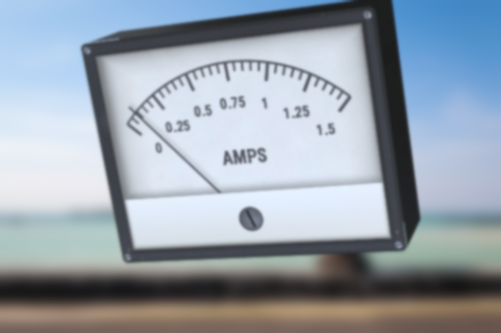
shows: 0.1 A
